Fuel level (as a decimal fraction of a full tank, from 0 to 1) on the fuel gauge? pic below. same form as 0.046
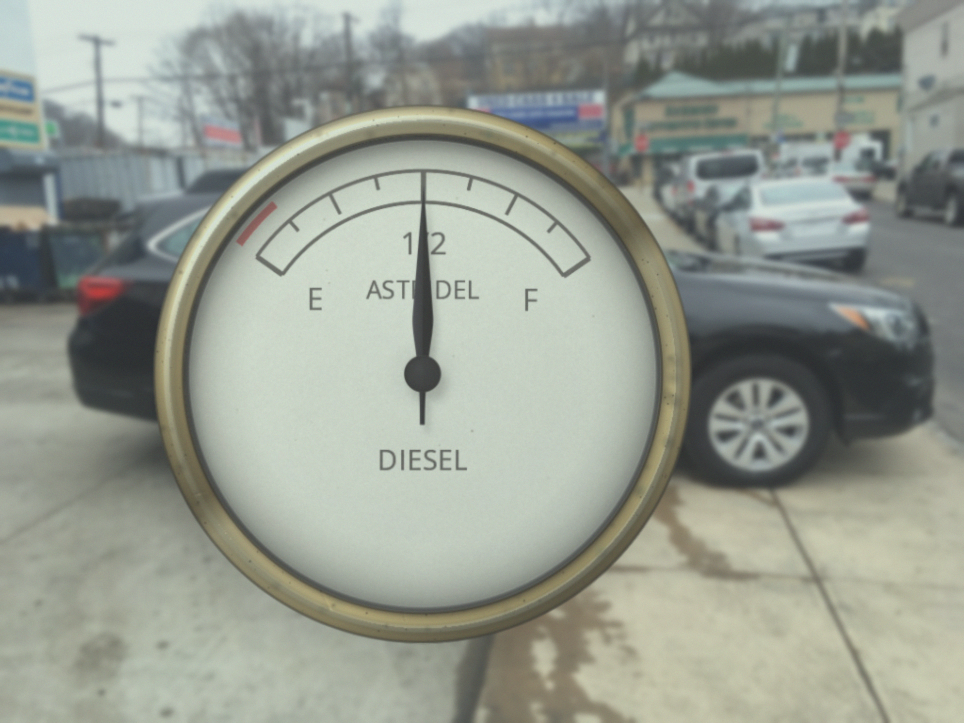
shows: 0.5
